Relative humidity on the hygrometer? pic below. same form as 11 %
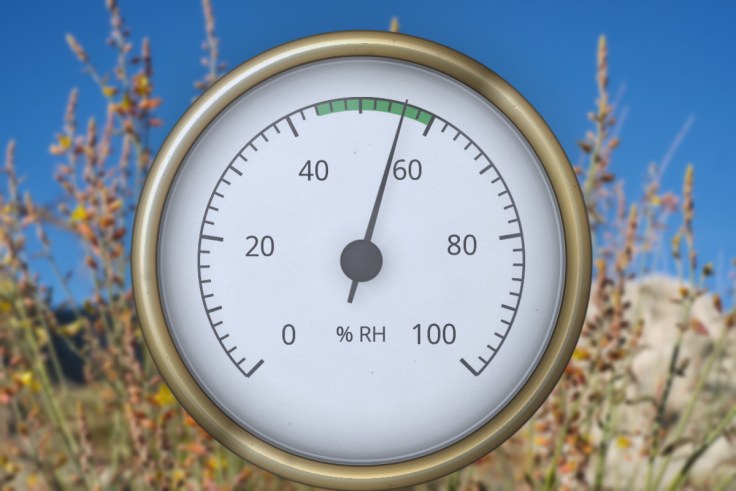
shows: 56 %
